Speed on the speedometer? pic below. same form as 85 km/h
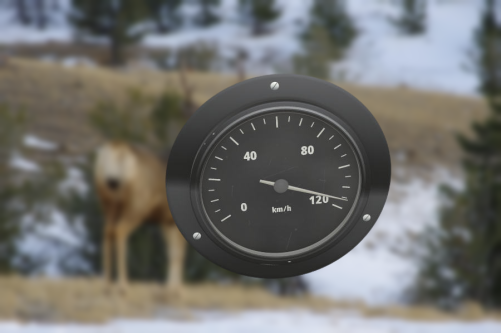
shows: 115 km/h
